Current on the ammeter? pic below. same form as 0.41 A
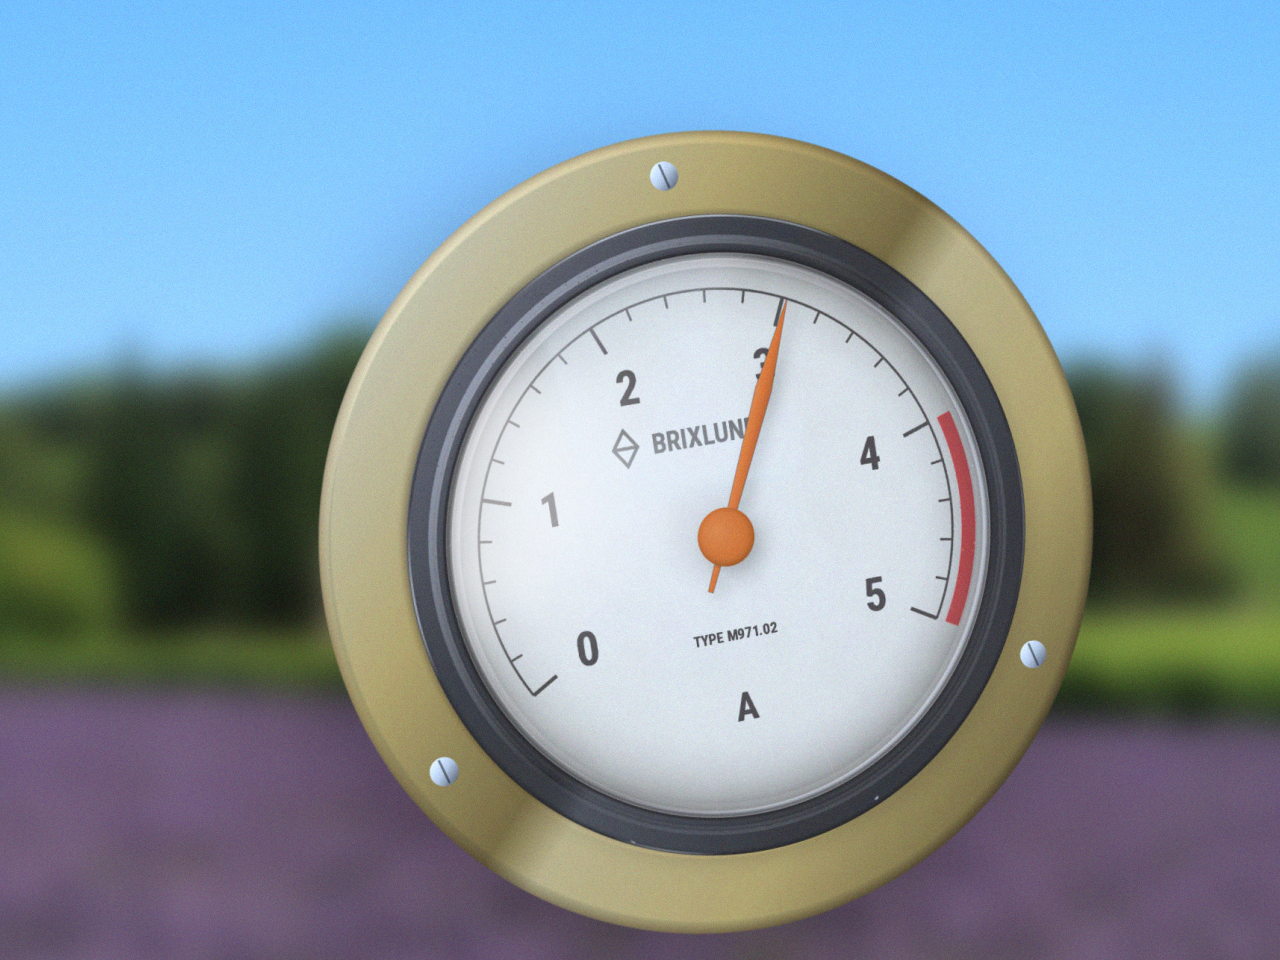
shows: 3 A
